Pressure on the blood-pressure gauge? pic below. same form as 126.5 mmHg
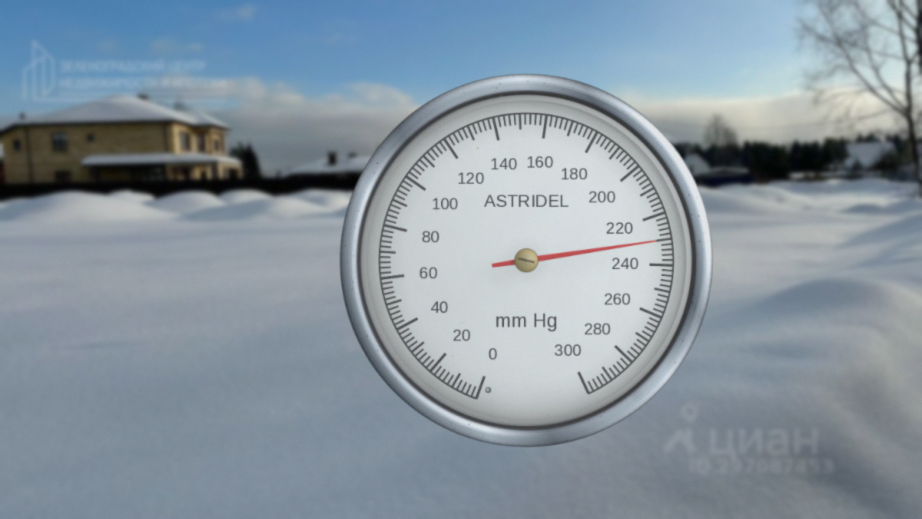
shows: 230 mmHg
